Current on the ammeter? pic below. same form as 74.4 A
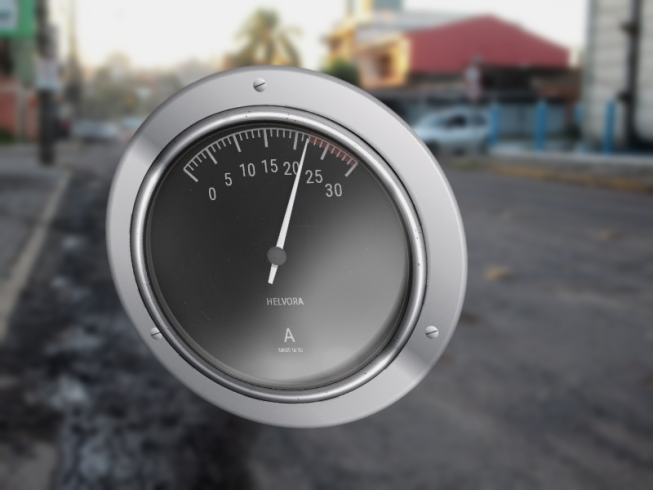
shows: 22 A
